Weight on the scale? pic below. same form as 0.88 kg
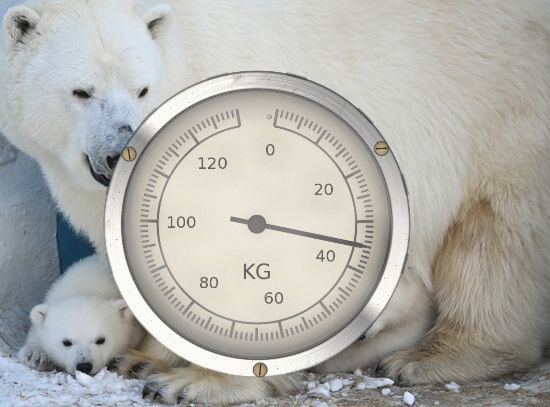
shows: 35 kg
